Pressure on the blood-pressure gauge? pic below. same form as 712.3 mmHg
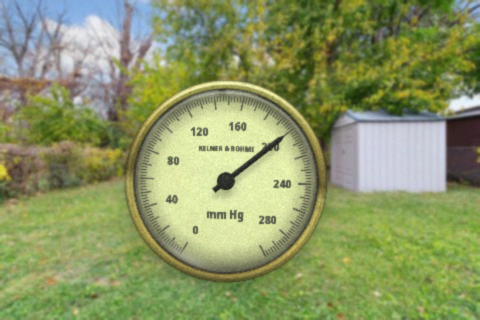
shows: 200 mmHg
